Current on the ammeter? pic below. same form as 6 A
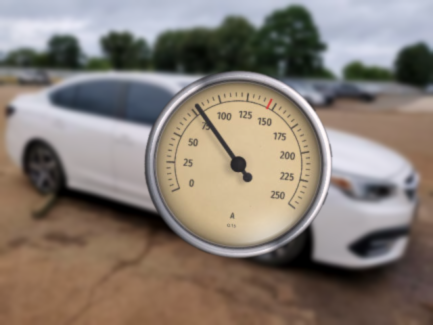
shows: 80 A
